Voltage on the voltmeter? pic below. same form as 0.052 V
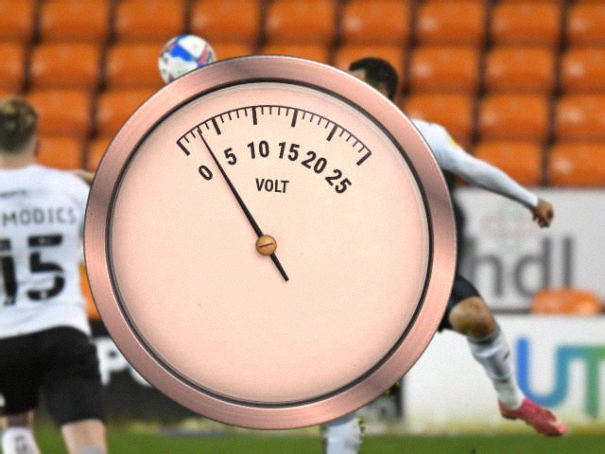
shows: 3 V
